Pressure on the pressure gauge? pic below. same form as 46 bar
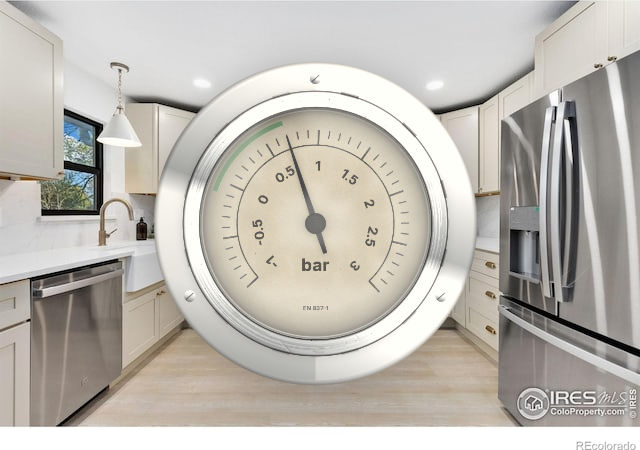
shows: 0.7 bar
